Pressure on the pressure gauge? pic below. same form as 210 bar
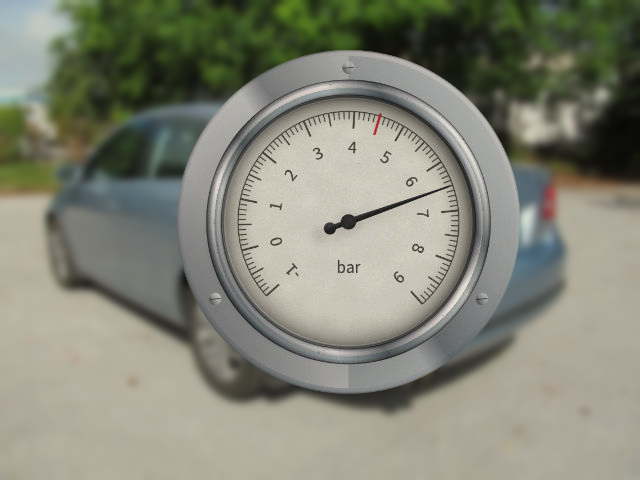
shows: 6.5 bar
